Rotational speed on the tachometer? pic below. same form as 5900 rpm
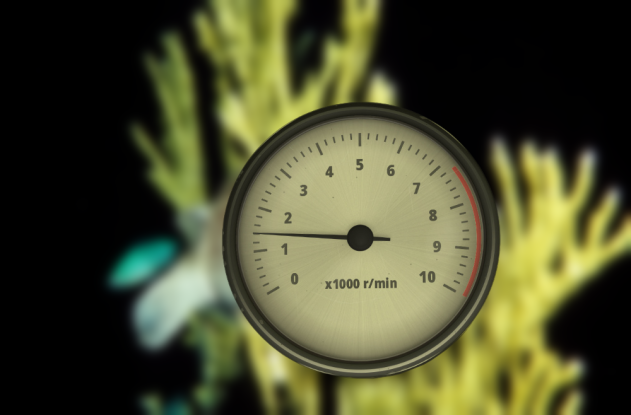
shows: 1400 rpm
